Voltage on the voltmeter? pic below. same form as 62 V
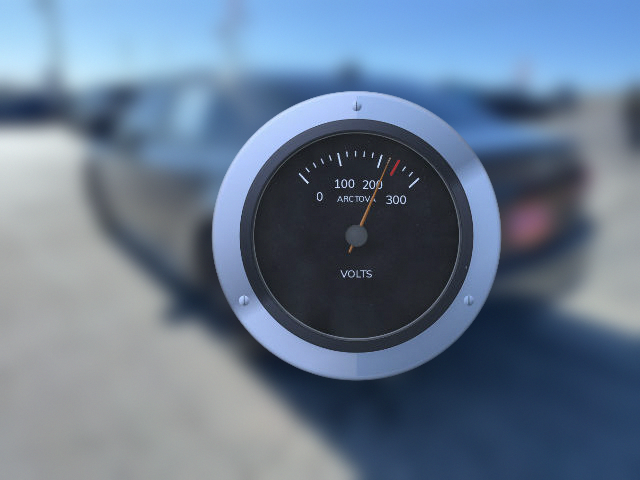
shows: 220 V
